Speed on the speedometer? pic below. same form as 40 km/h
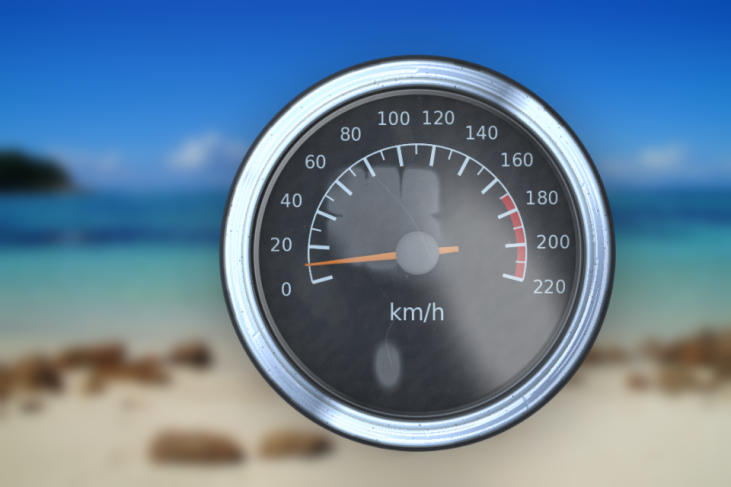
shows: 10 km/h
